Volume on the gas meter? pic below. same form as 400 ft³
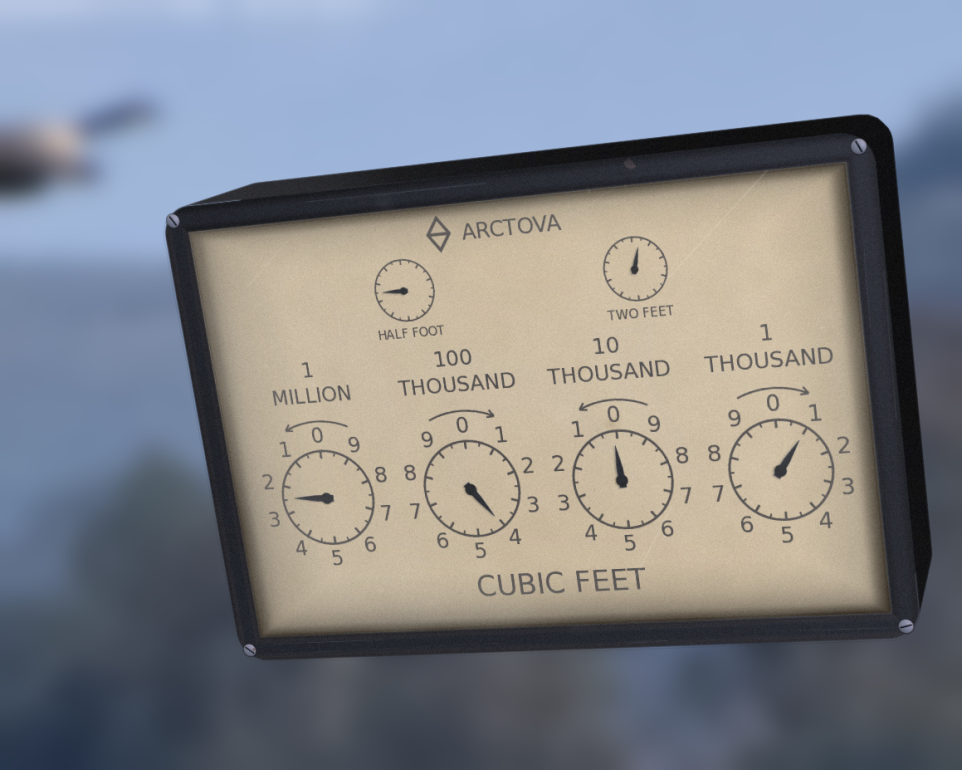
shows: 240100 ft³
